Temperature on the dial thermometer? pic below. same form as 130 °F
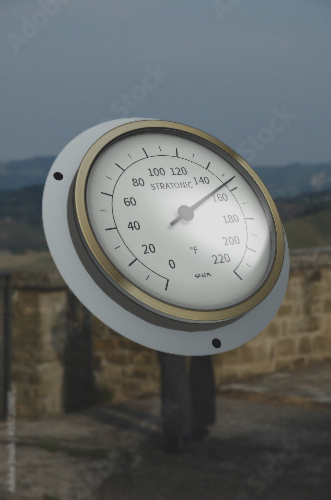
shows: 155 °F
